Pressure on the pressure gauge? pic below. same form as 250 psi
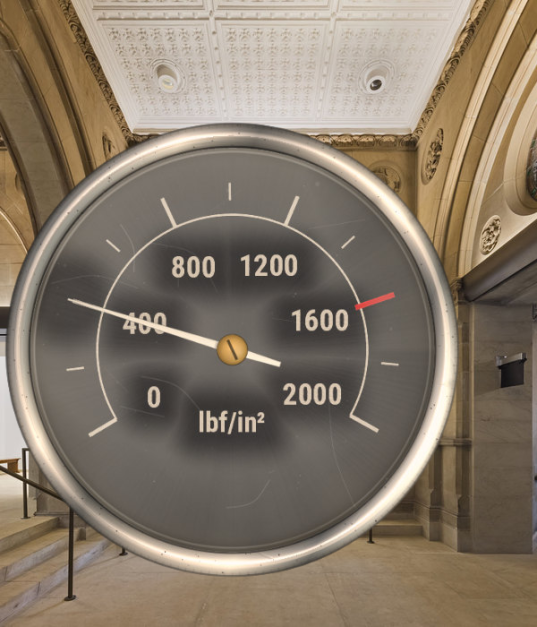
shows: 400 psi
